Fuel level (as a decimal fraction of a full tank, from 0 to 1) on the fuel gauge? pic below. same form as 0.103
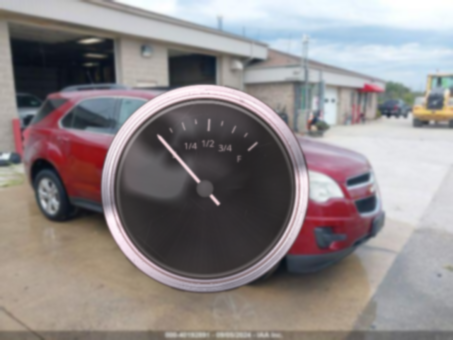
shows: 0
